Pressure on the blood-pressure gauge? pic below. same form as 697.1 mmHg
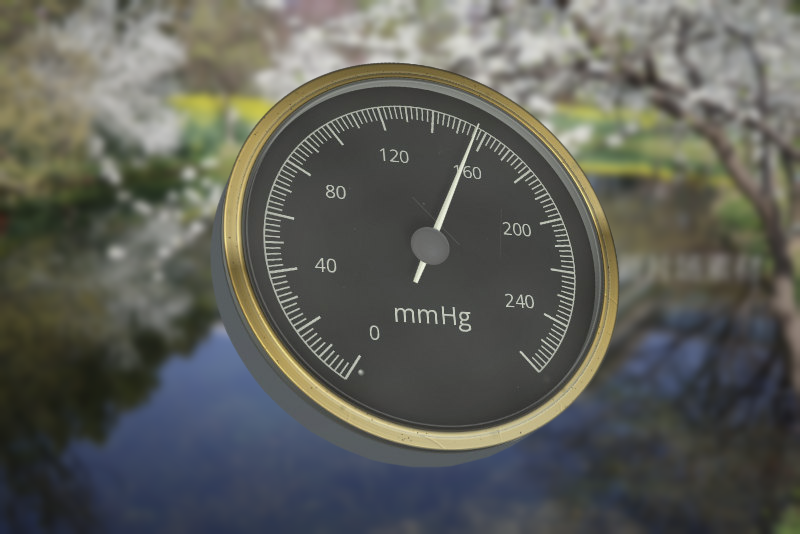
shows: 156 mmHg
